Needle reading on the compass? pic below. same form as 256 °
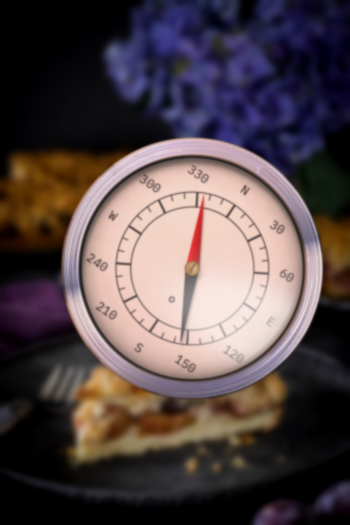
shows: 335 °
